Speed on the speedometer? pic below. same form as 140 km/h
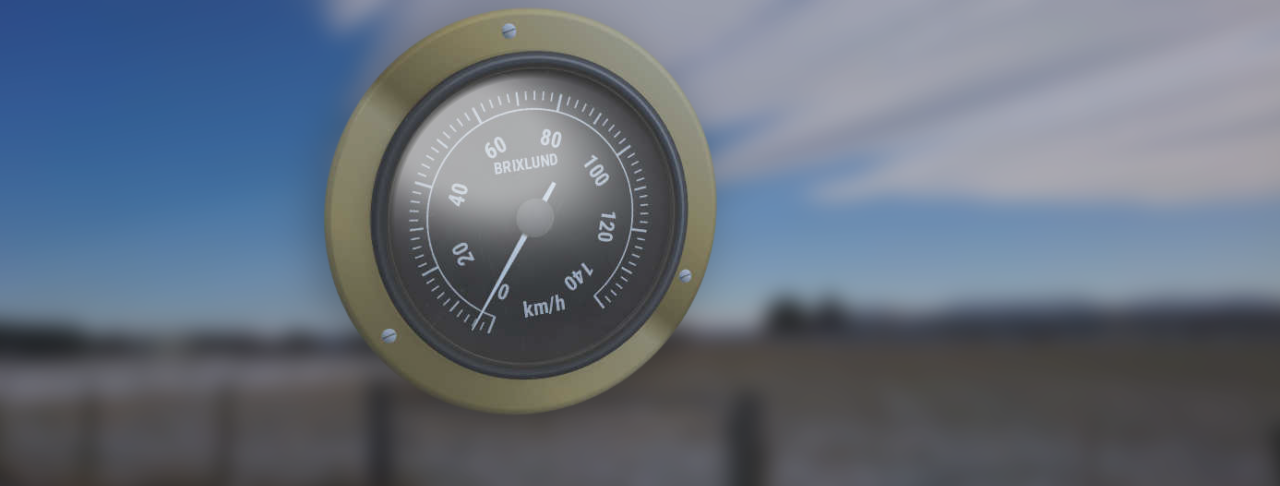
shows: 4 km/h
